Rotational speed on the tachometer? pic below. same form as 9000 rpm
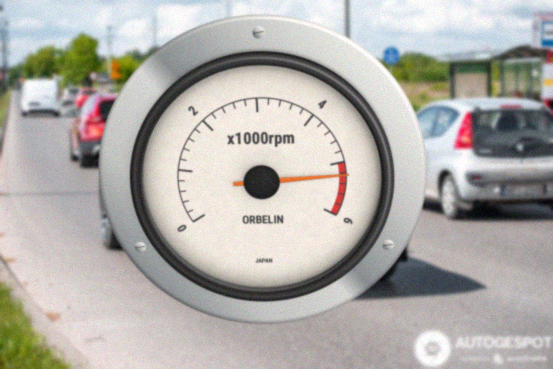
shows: 5200 rpm
